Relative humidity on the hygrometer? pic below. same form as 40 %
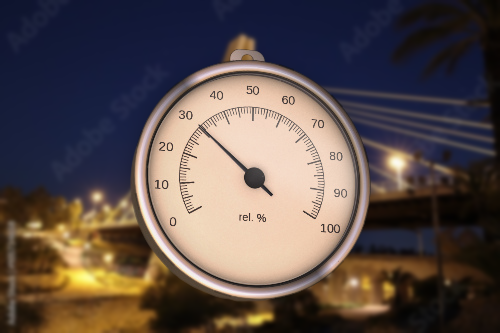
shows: 30 %
